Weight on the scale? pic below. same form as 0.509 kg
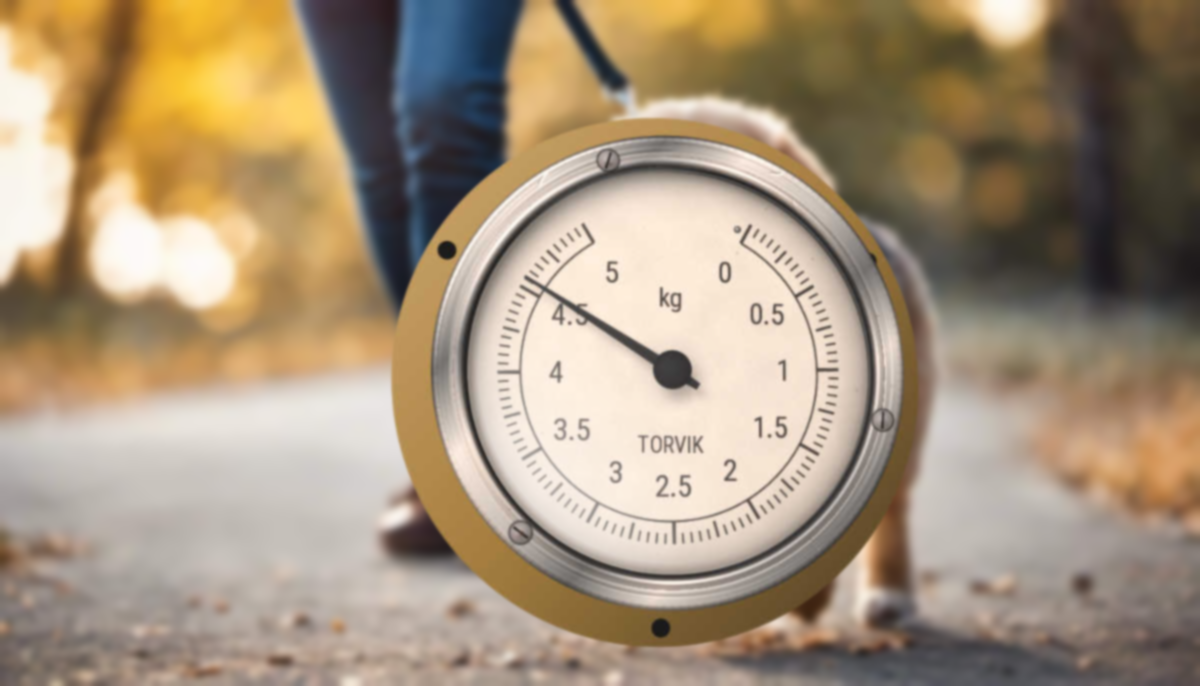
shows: 4.55 kg
